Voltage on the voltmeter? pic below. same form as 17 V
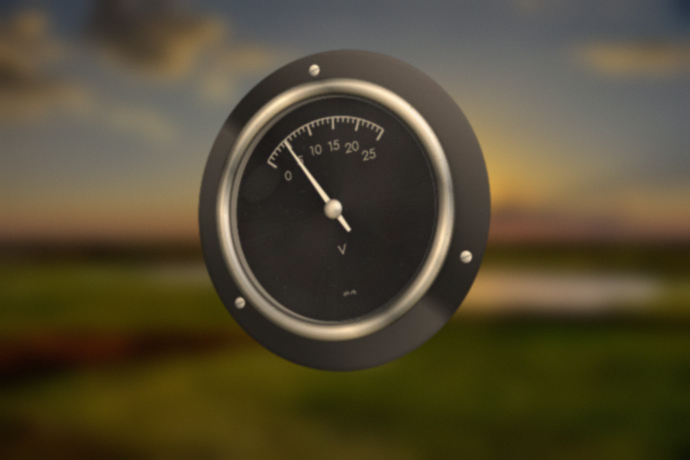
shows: 5 V
